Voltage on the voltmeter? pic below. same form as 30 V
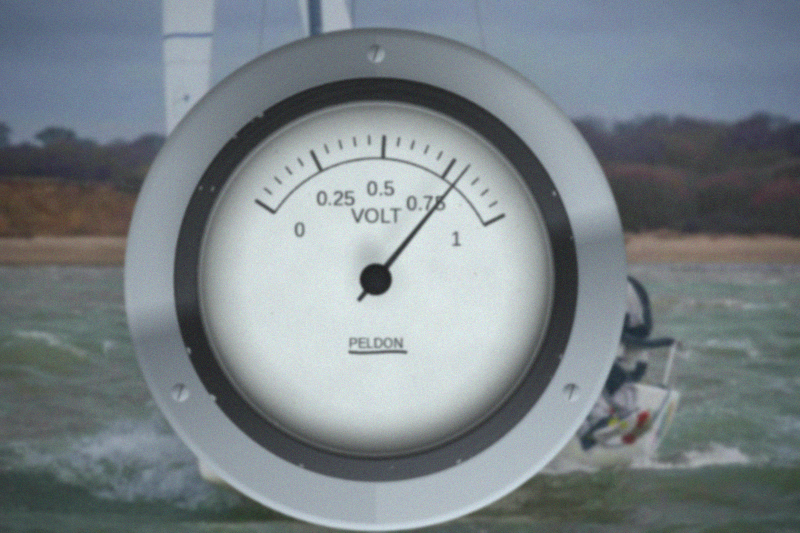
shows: 0.8 V
